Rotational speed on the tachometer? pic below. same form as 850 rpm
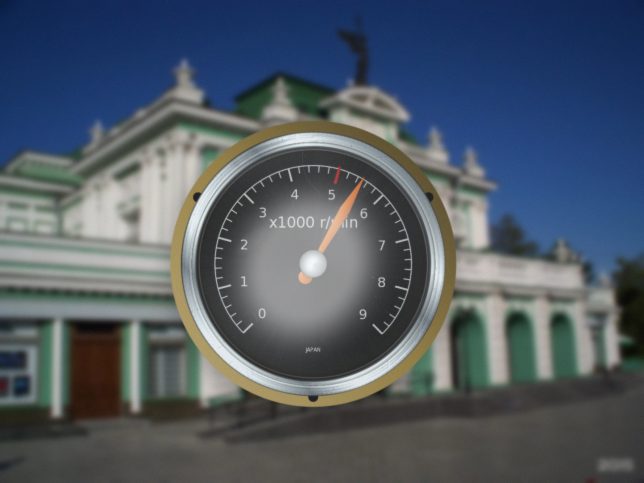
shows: 5500 rpm
